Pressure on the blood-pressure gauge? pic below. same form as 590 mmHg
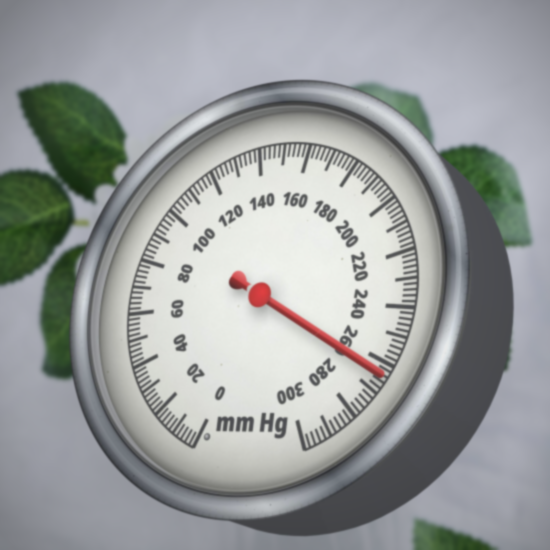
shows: 264 mmHg
